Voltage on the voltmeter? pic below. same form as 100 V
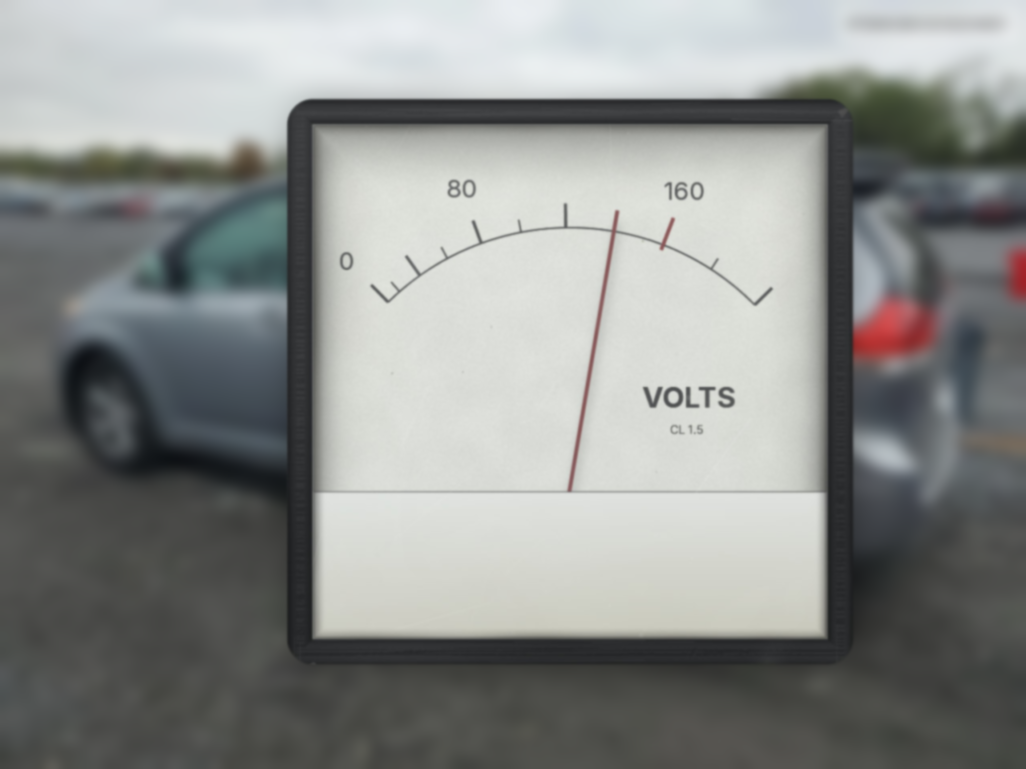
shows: 140 V
